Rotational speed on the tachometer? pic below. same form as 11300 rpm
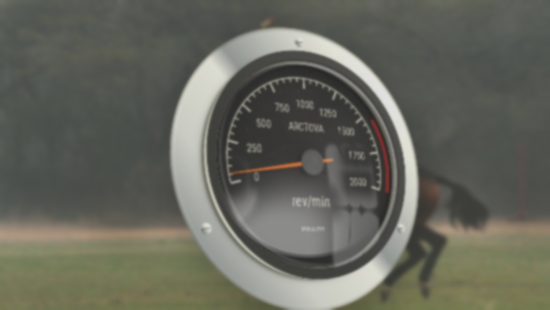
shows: 50 rpm
